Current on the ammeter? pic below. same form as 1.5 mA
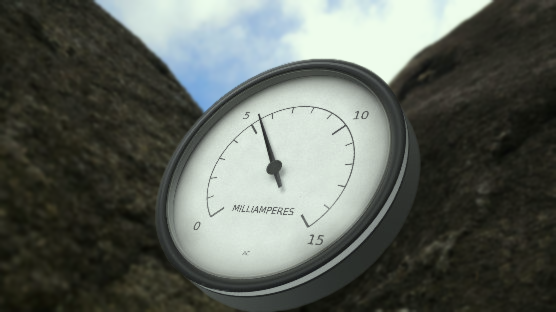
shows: 5.5 mA
